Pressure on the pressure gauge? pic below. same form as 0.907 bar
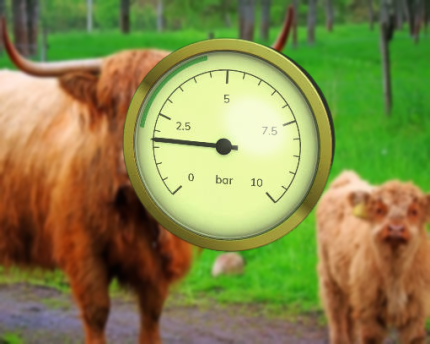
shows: 1.75 bar
